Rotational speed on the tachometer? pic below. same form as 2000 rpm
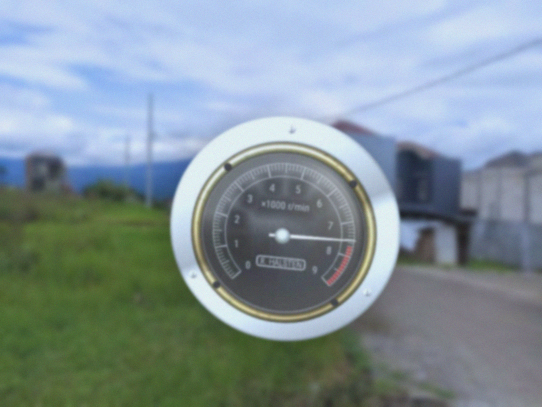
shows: 7500 rpm
